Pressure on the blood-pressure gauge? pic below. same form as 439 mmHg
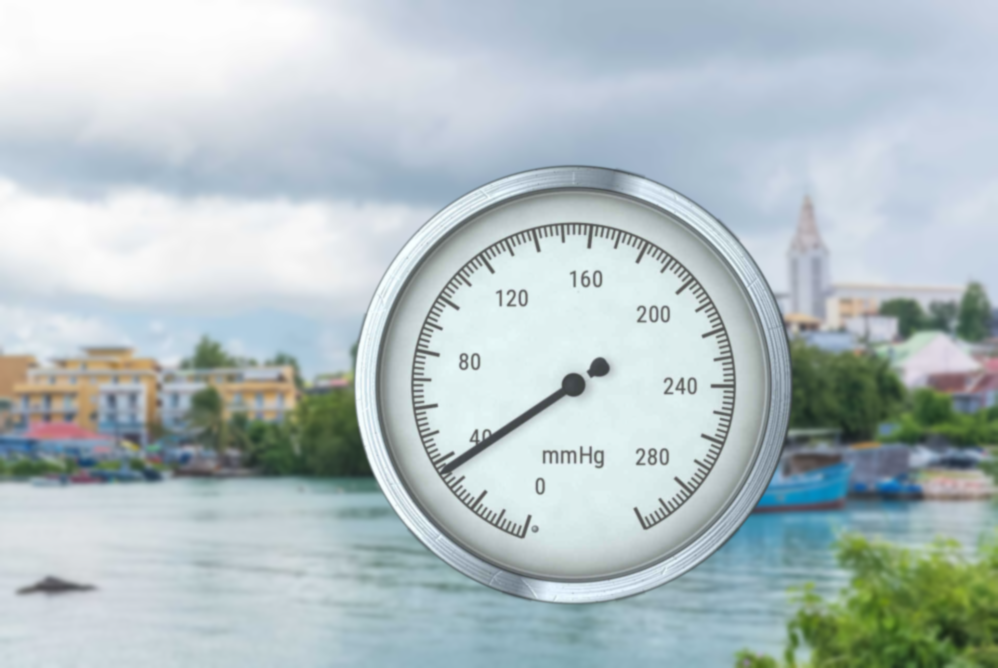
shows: 36 mmHg
